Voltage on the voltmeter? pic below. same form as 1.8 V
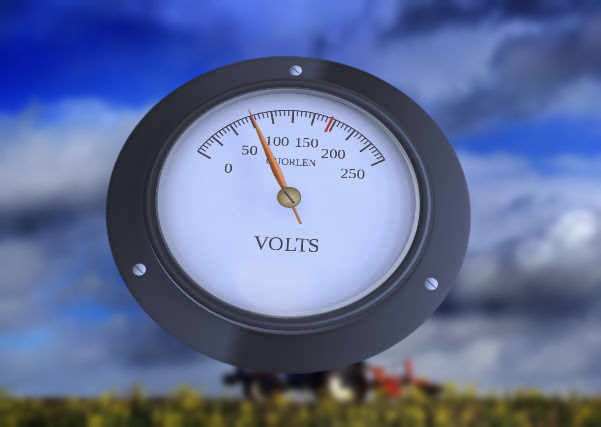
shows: 75 V
